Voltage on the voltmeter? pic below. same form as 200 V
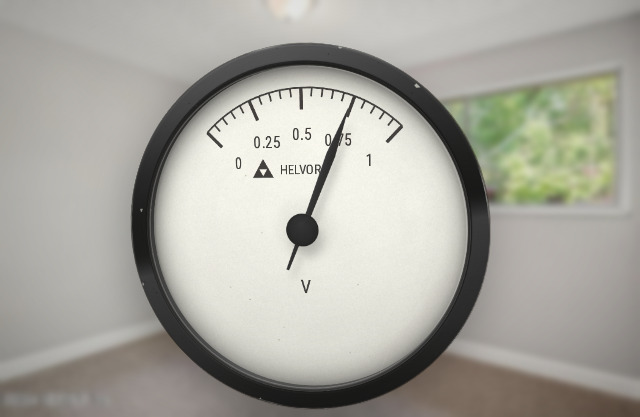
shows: 0.75 V
